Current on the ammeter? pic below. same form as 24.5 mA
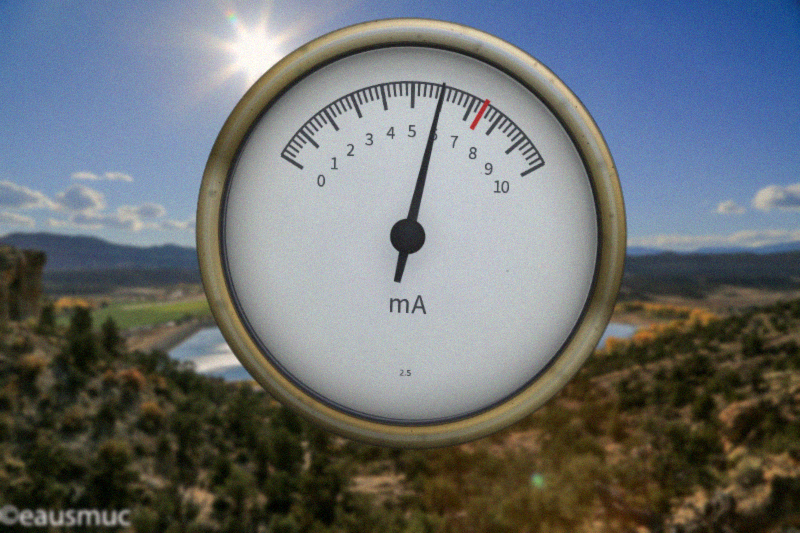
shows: 6 mA
